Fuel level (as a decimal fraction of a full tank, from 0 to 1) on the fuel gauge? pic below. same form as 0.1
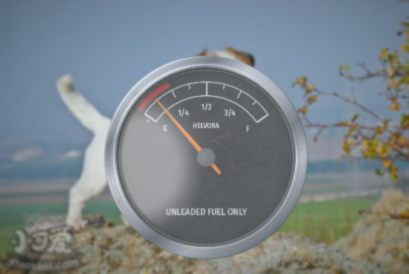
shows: 0.125
